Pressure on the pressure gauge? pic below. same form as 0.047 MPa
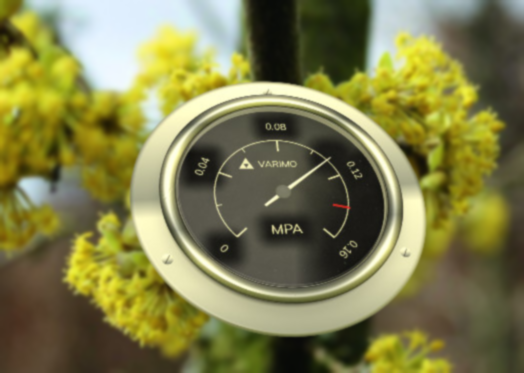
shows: 0.11 MPa
